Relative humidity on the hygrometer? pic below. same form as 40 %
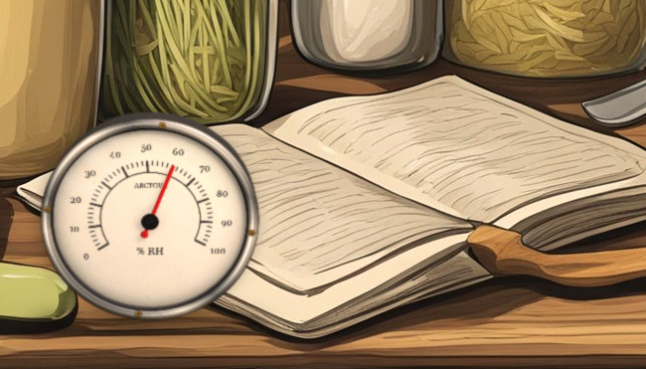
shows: 60 %
